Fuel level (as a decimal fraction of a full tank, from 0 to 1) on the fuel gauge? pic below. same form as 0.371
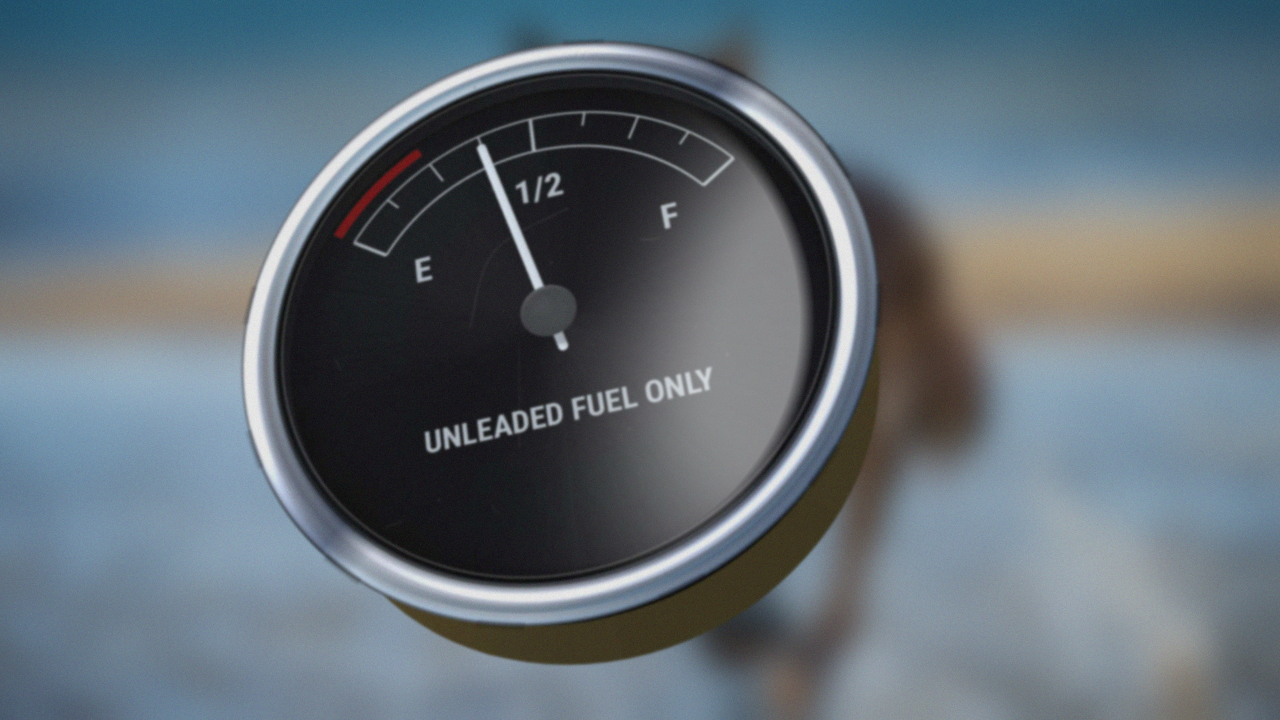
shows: 0.375
